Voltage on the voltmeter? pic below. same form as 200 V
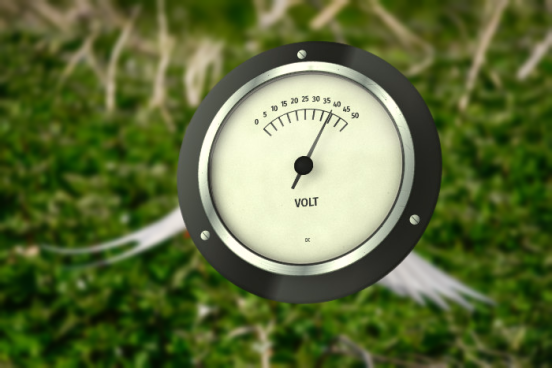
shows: 40 V
